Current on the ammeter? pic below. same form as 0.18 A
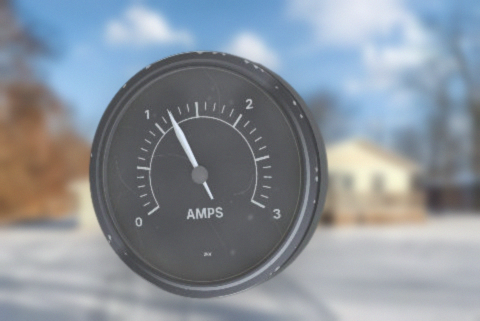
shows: 1.2 A
